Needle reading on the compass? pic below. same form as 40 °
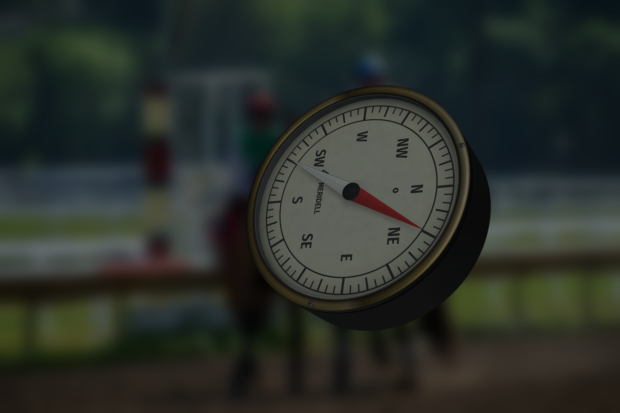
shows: 30 °
